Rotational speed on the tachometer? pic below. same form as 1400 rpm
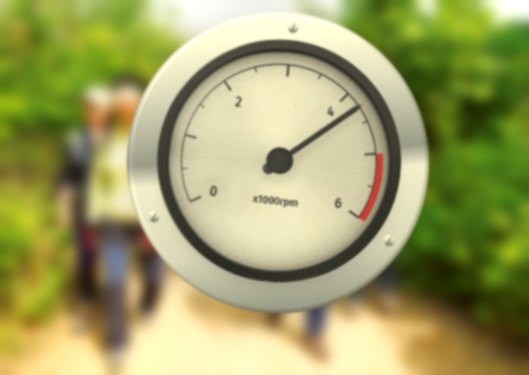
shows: 4250 rpm
